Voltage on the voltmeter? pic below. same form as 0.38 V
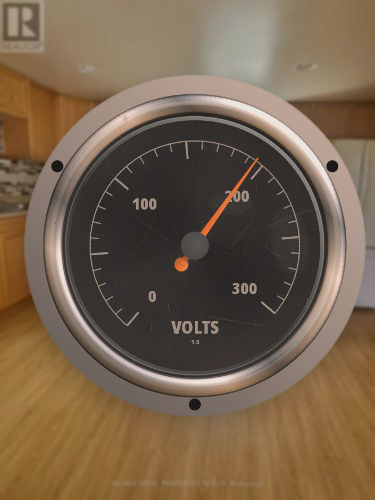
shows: 195 V
